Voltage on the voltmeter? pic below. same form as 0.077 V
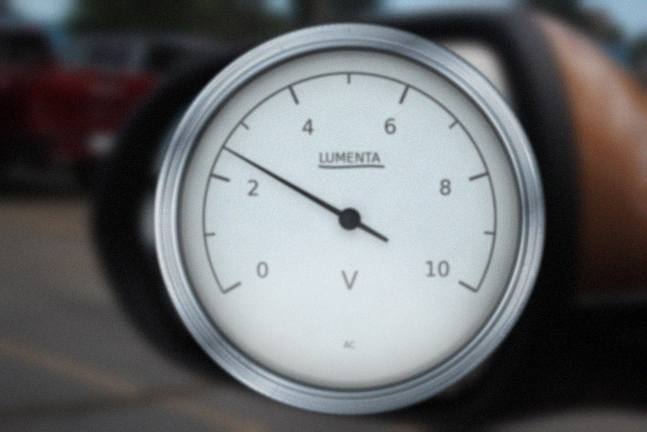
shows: 2.5 V
